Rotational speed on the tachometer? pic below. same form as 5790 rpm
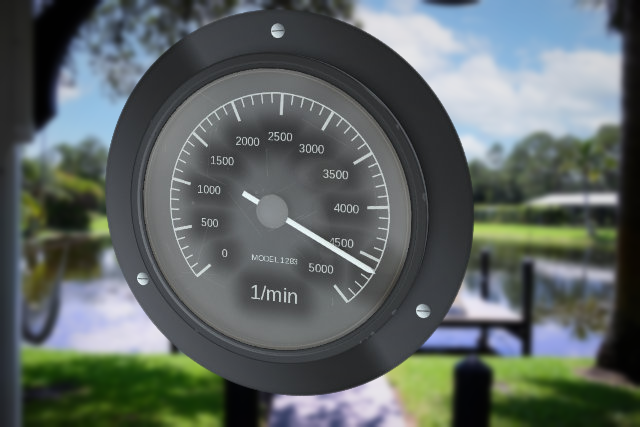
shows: 4600 rpm
